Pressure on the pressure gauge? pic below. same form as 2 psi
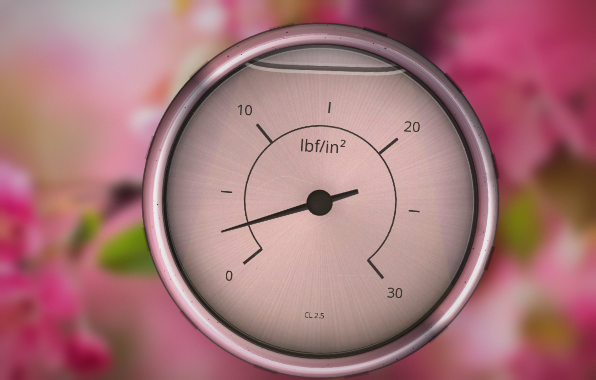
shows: 2.5 psi
